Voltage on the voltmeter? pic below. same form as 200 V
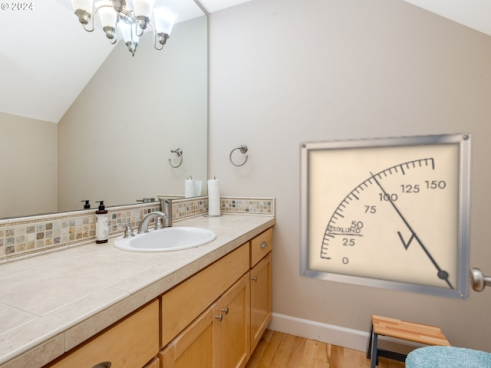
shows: 100 V
